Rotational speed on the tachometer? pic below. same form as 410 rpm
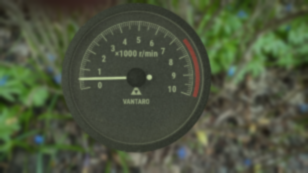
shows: 500 rpm
